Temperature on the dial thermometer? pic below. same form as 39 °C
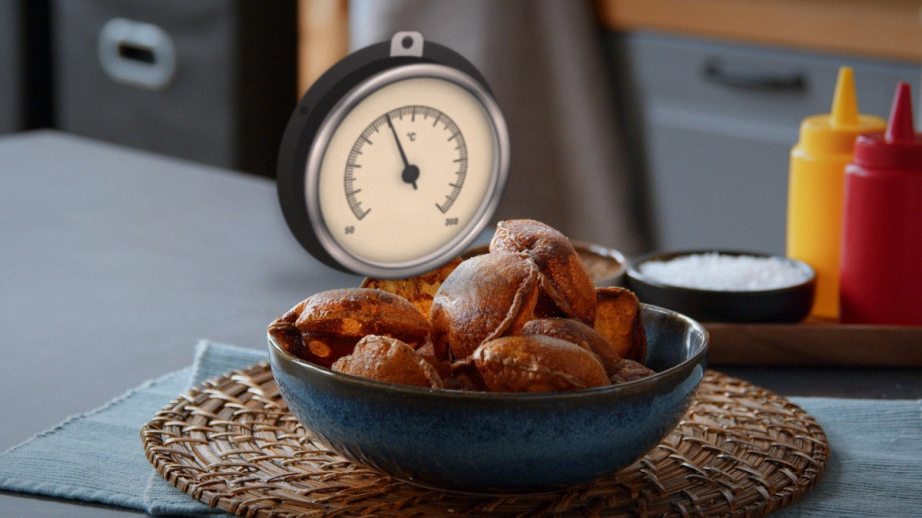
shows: 150 °C
